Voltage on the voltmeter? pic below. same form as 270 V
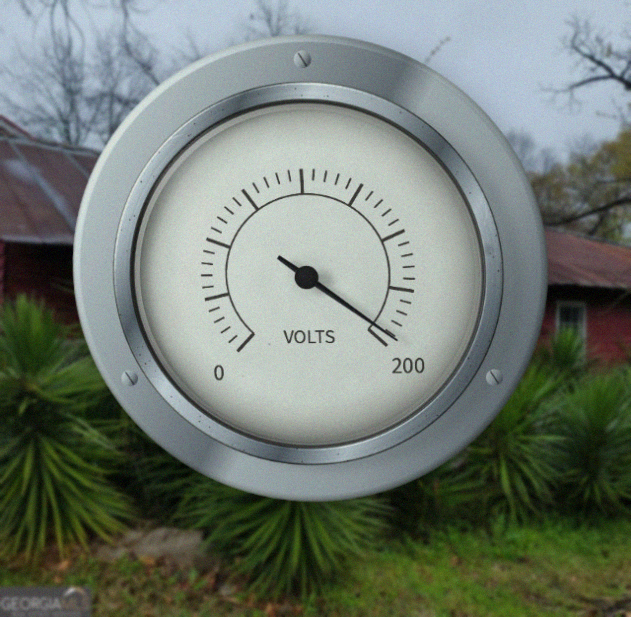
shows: 195 V
